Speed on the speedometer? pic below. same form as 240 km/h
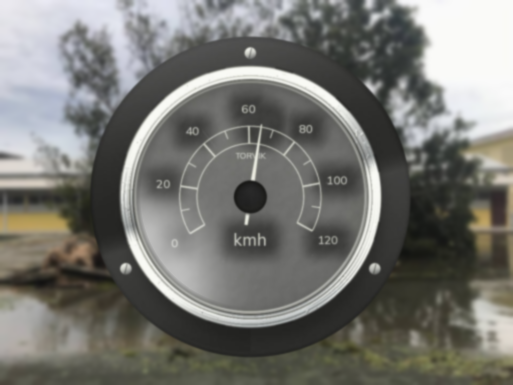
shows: 65 km/h
